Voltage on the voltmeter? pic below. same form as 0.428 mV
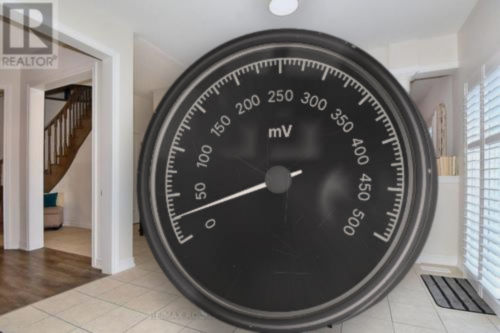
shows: 25 mV
